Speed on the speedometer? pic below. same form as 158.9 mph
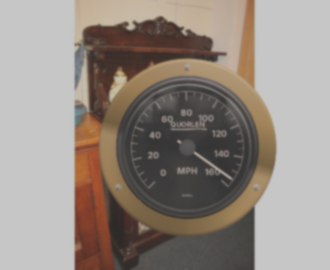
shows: 155 mph
